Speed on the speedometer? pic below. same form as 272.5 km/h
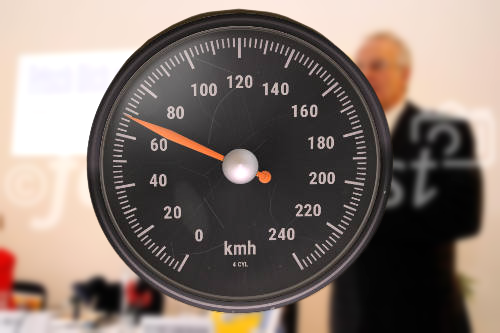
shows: 68 km/h
